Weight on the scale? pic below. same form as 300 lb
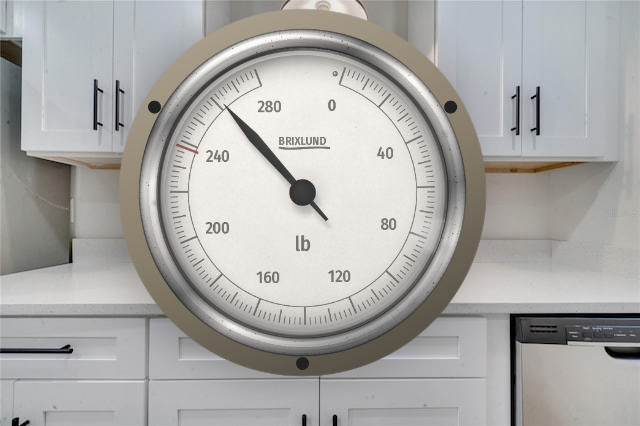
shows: 262 lb
